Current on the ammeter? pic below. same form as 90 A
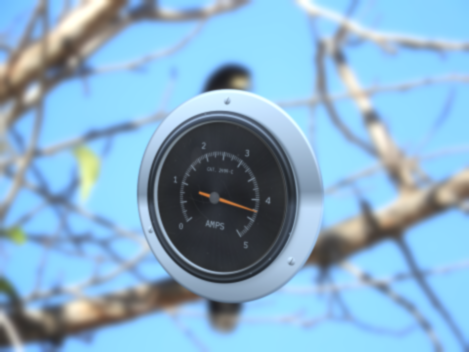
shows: 4.25 A
